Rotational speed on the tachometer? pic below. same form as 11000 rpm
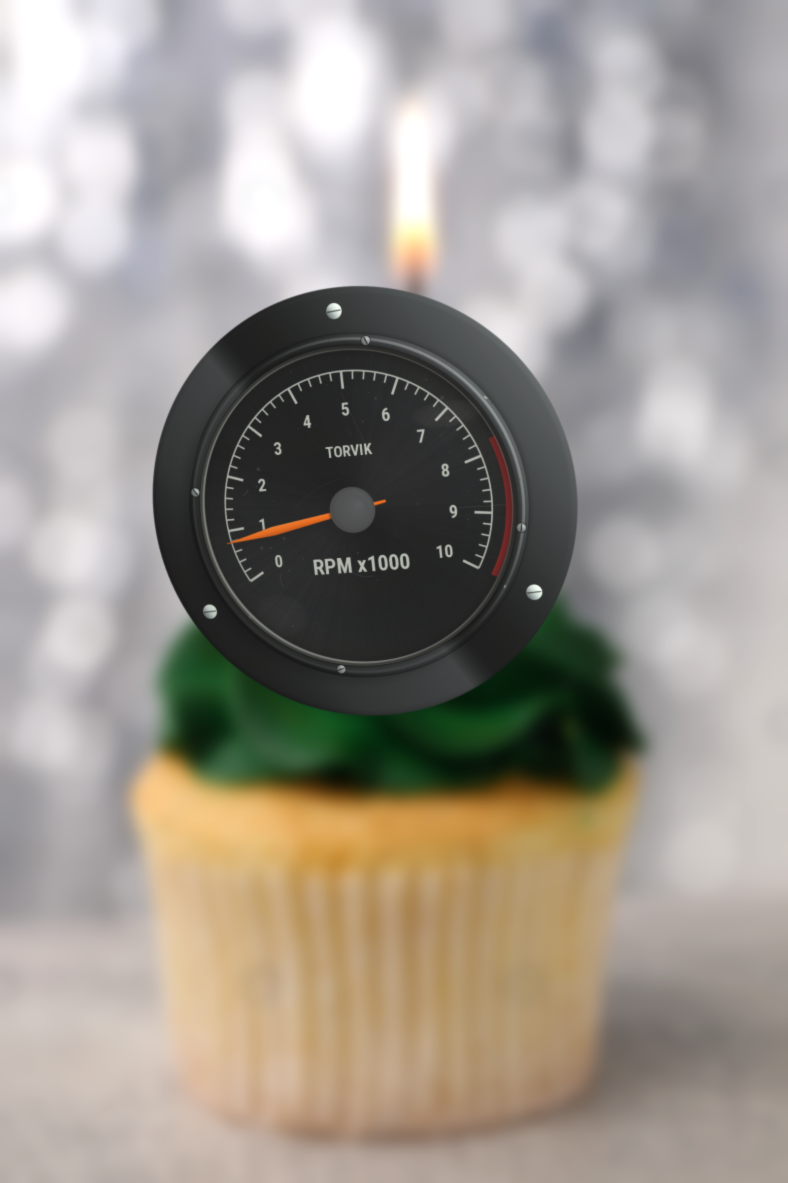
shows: 800 rpm
